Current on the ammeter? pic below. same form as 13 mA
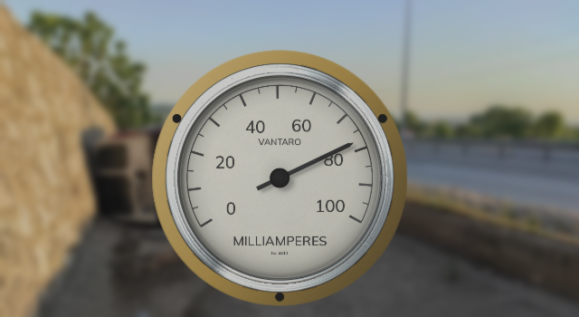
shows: 77.5 mA
